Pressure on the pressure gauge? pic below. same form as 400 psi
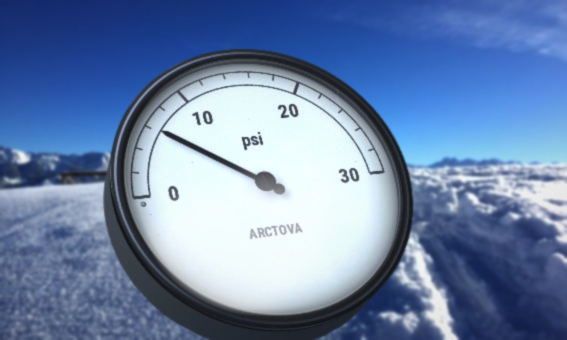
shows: 6 psi
